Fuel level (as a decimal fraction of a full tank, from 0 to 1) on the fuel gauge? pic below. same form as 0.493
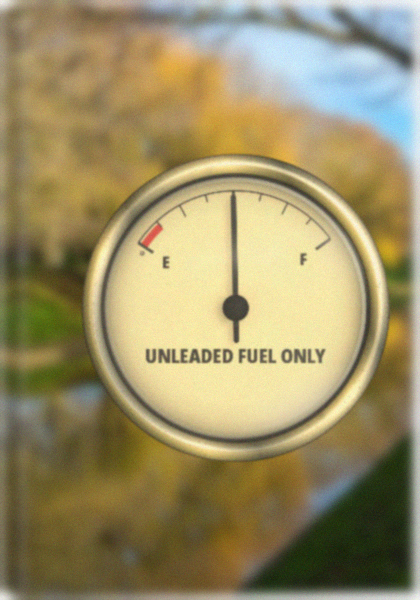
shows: 0.5
